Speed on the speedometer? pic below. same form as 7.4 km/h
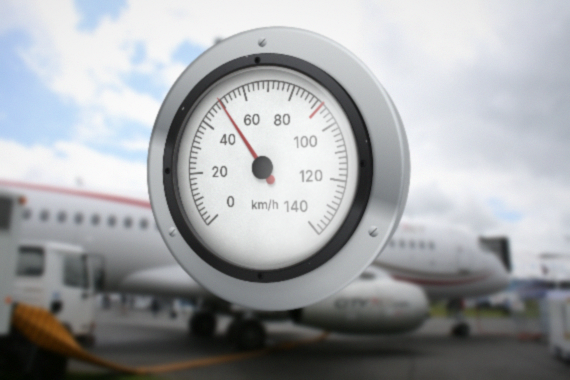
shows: 50 km/h
